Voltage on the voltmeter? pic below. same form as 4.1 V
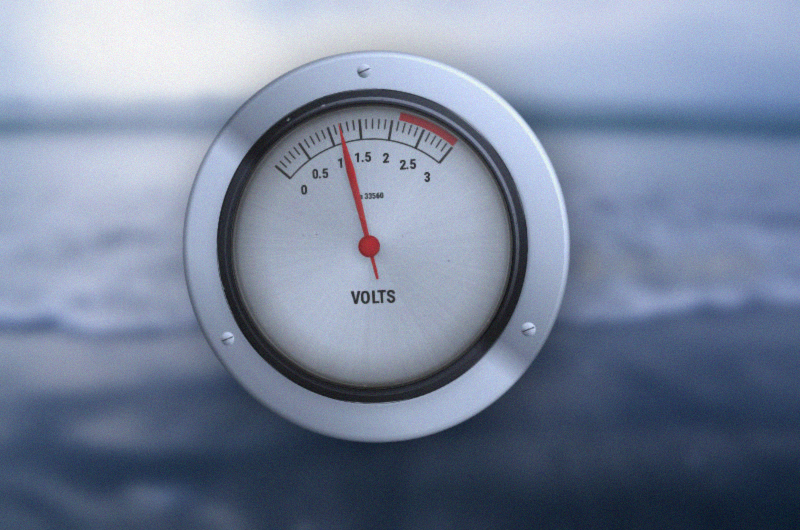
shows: 1.2 V
